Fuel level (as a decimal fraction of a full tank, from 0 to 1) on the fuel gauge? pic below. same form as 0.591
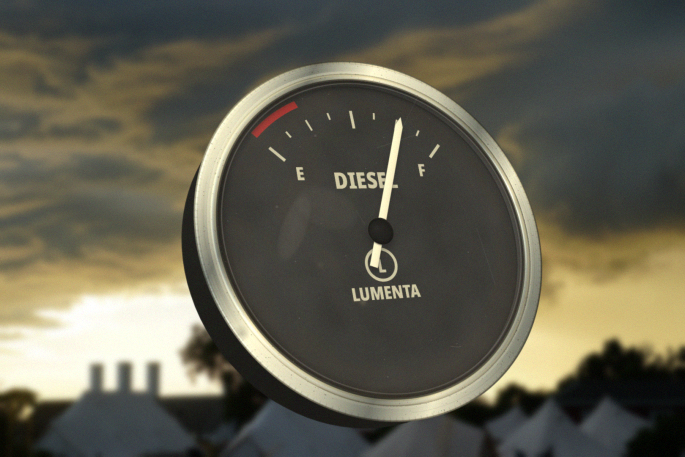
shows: 0.75
